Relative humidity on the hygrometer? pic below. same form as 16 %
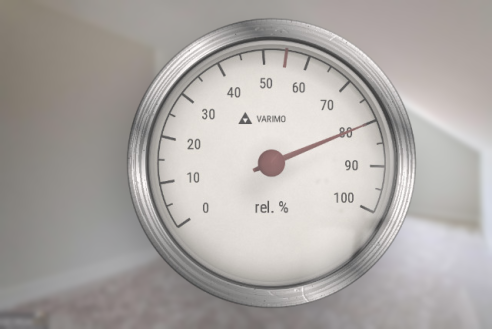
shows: 80 %
